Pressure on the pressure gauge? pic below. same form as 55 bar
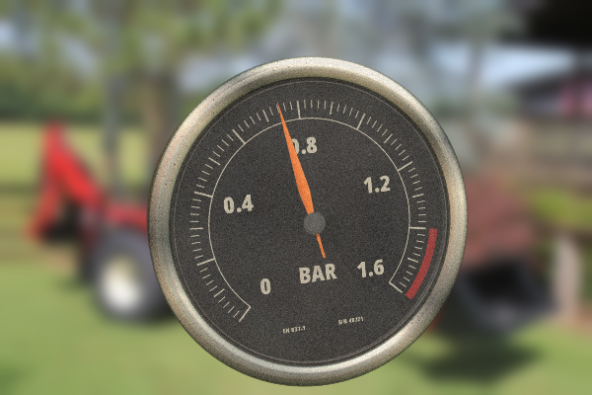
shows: 0.74 bar
